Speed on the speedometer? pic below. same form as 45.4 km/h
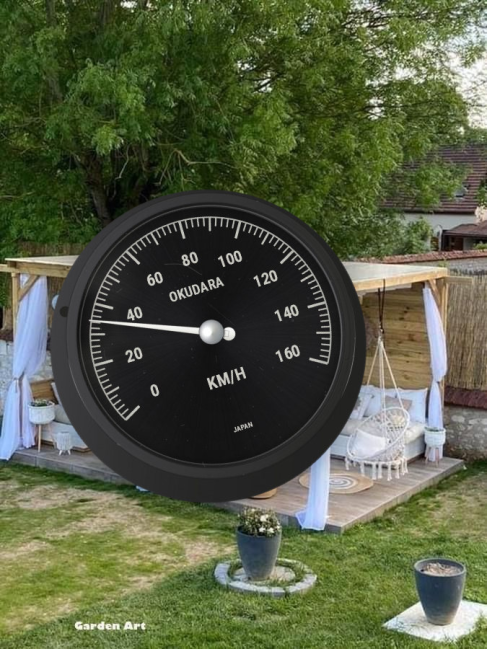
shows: 34 km/h
